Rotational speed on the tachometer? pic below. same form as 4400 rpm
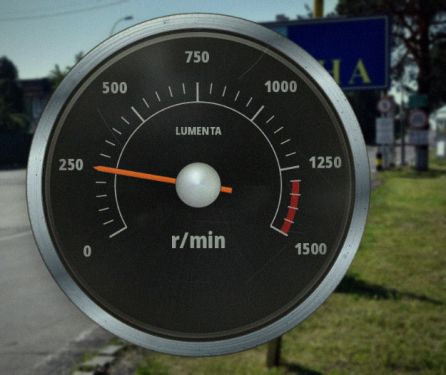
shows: 250 rpm
